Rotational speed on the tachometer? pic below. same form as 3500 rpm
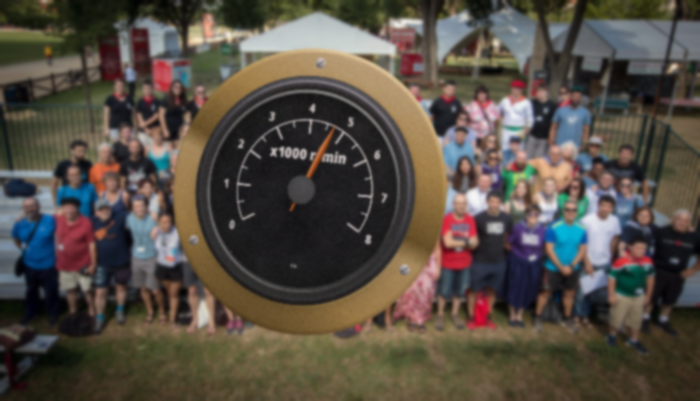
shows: 4750 rpm
